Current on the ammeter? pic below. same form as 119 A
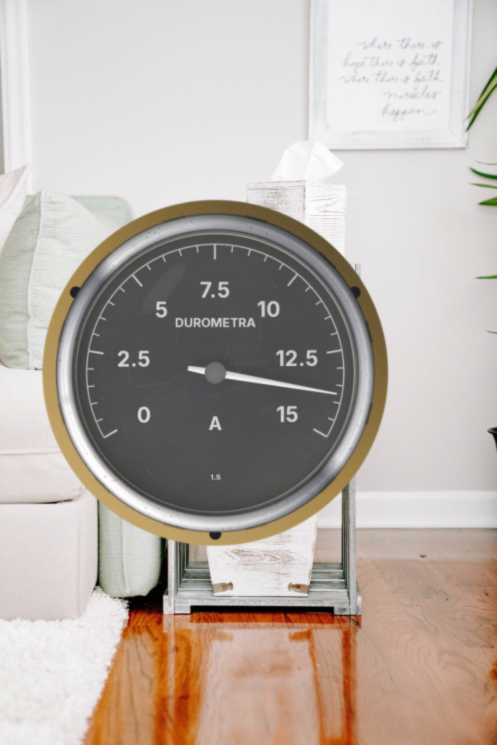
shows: 13.75 A
